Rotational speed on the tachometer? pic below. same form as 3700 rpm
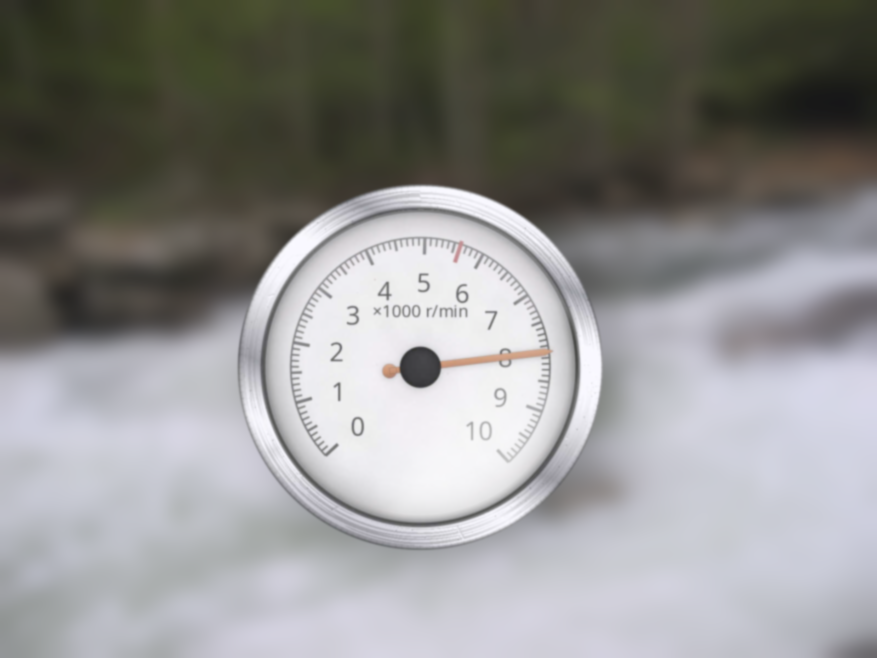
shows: 8000 rpm
